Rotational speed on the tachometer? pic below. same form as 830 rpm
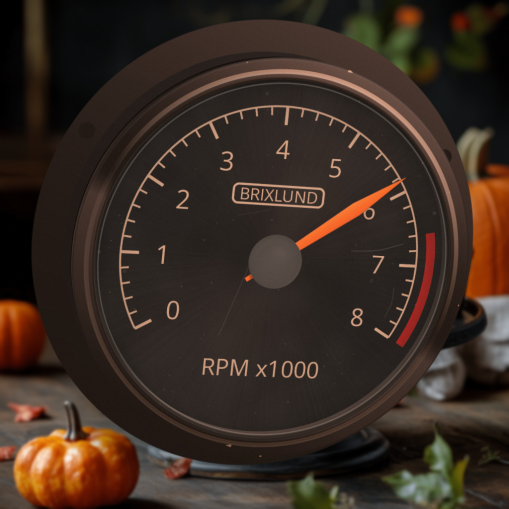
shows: 5800 rpm
